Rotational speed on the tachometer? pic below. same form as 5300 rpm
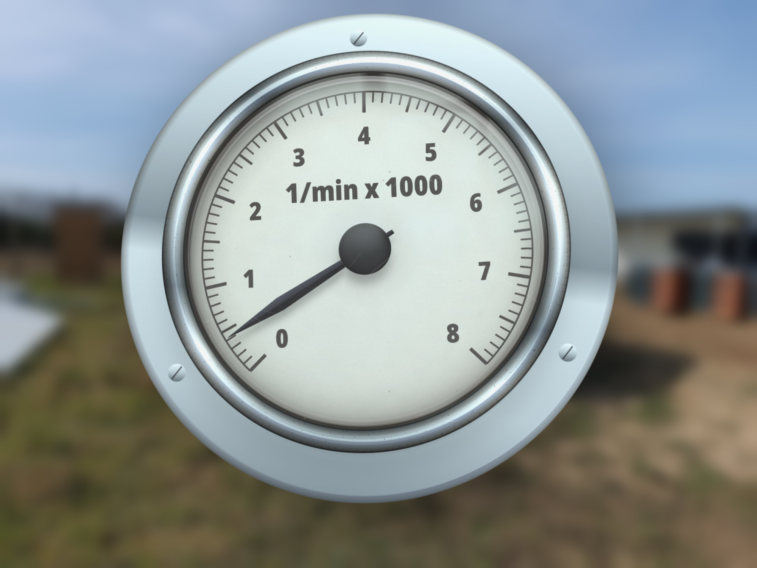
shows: 400 rpm
